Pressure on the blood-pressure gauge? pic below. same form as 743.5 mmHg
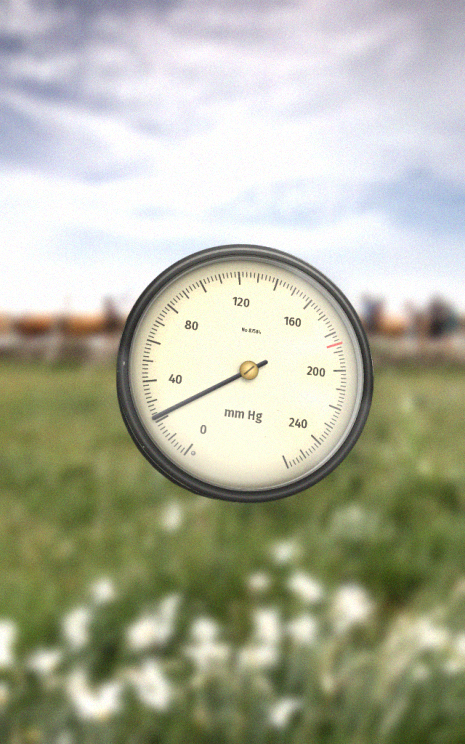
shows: 22 mmHg
